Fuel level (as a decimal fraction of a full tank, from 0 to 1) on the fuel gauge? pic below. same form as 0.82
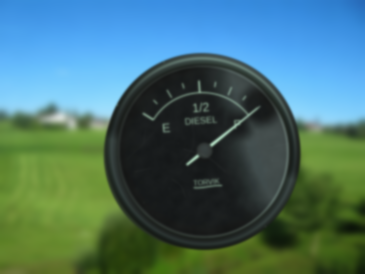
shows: 1
